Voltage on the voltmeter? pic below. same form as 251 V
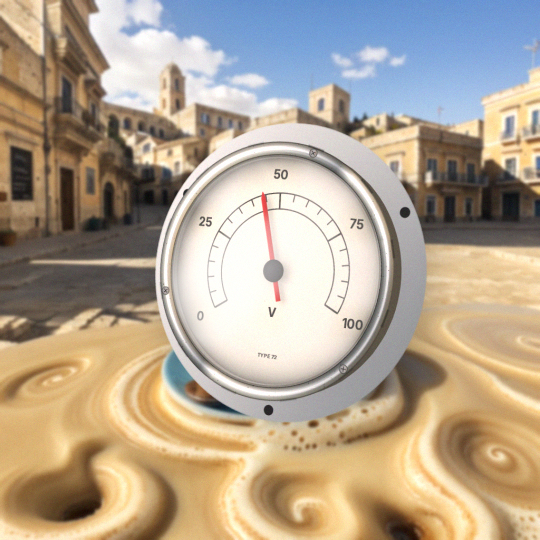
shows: 45 V
